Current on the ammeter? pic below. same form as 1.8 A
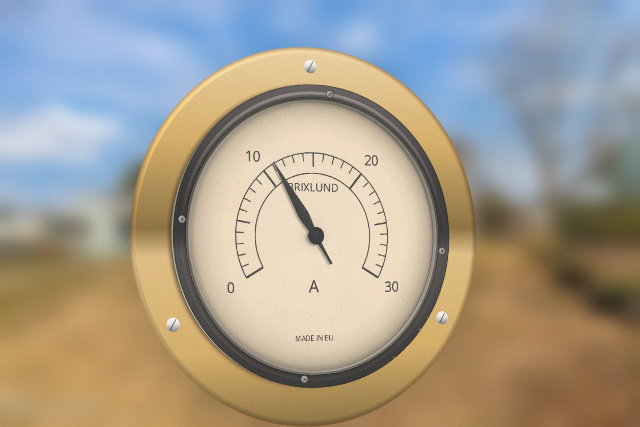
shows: 11 A
